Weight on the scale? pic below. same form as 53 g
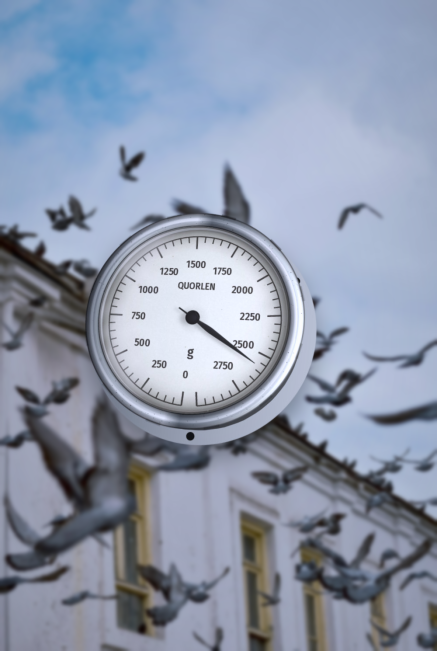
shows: 2575 g
